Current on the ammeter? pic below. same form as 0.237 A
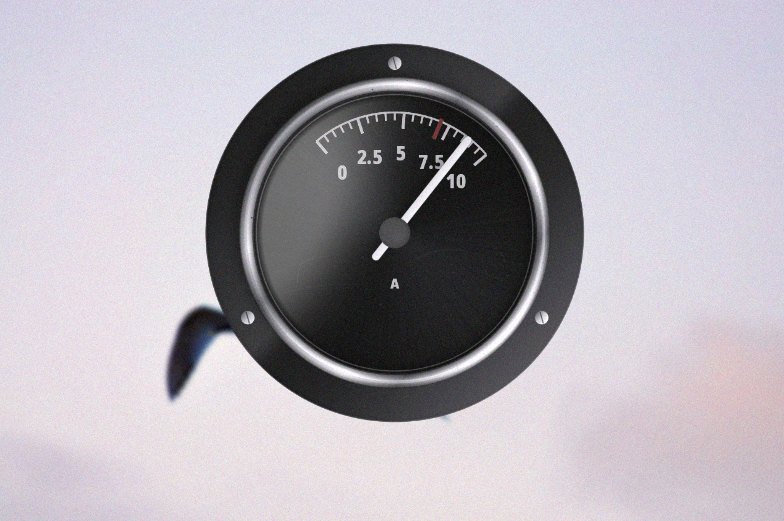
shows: 8.75 A
